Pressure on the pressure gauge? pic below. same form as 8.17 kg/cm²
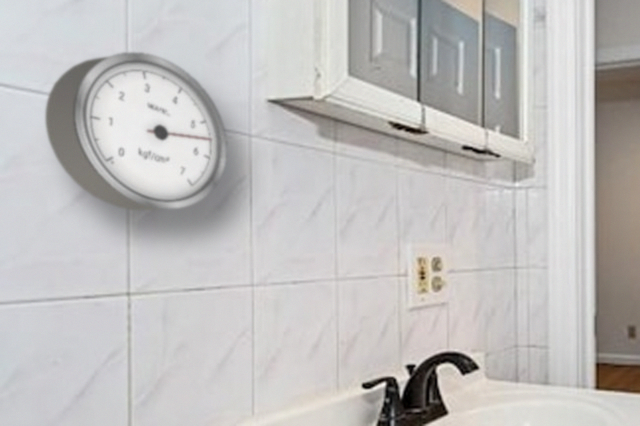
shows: 5.5 kg/cm²
